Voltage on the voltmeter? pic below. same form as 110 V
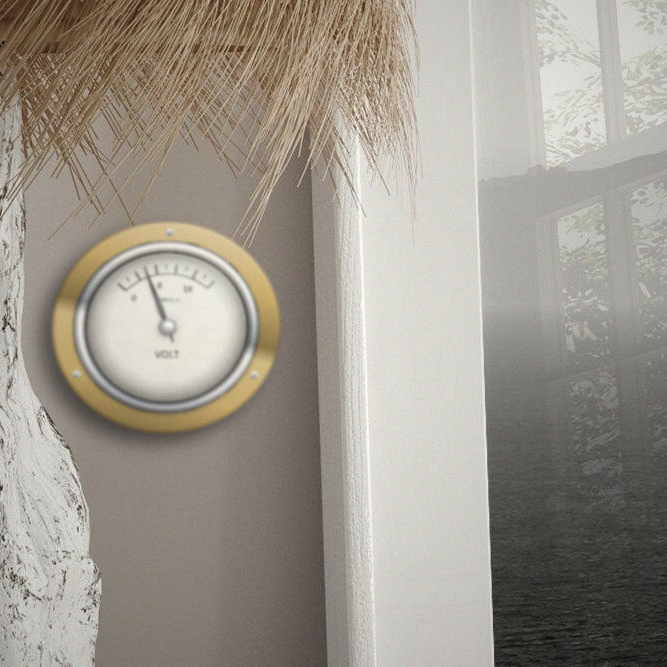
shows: 6 V
